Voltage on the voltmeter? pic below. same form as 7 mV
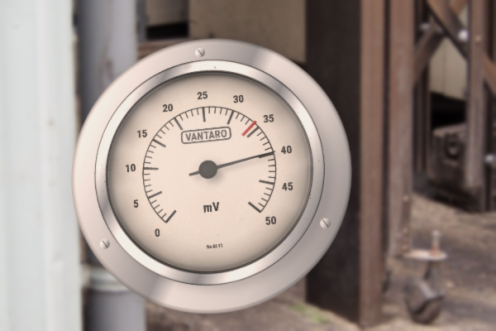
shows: 40 mV
